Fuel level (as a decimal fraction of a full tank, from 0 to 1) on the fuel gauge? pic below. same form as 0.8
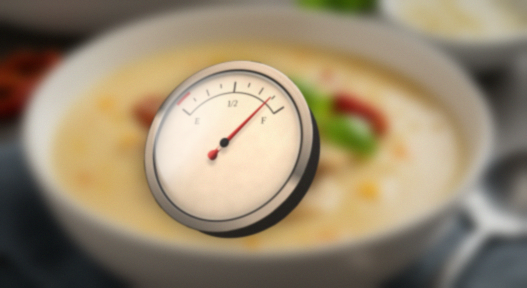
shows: 0.875
